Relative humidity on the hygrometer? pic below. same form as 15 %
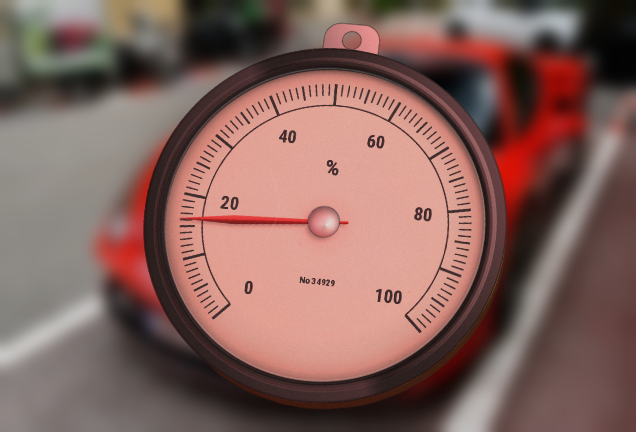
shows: 16 %
